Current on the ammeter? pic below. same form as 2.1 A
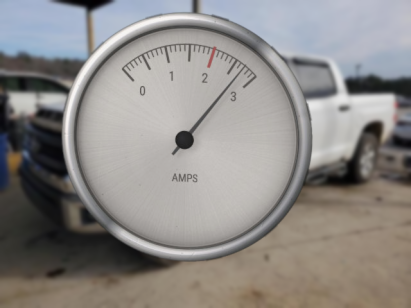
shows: 2.7 A
